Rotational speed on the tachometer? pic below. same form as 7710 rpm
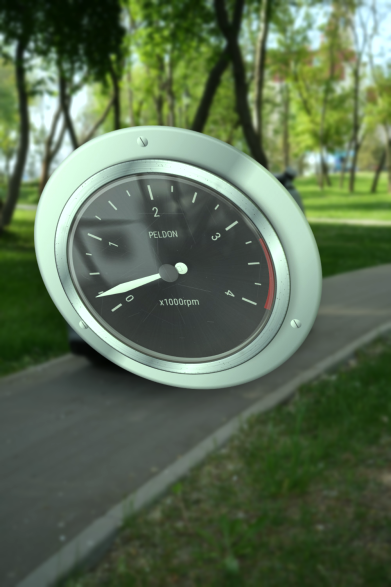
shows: 250 rpm
